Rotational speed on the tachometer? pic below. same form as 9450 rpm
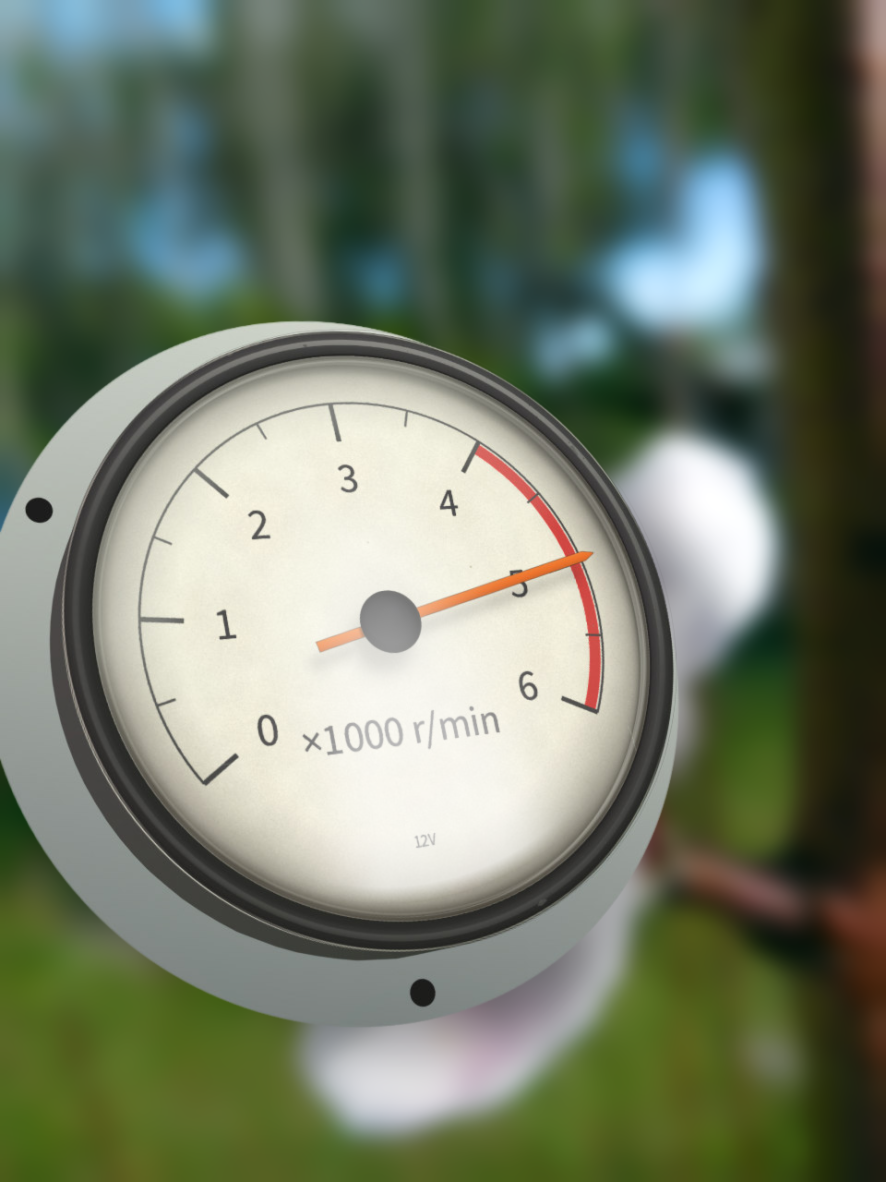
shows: 5000 rpm
